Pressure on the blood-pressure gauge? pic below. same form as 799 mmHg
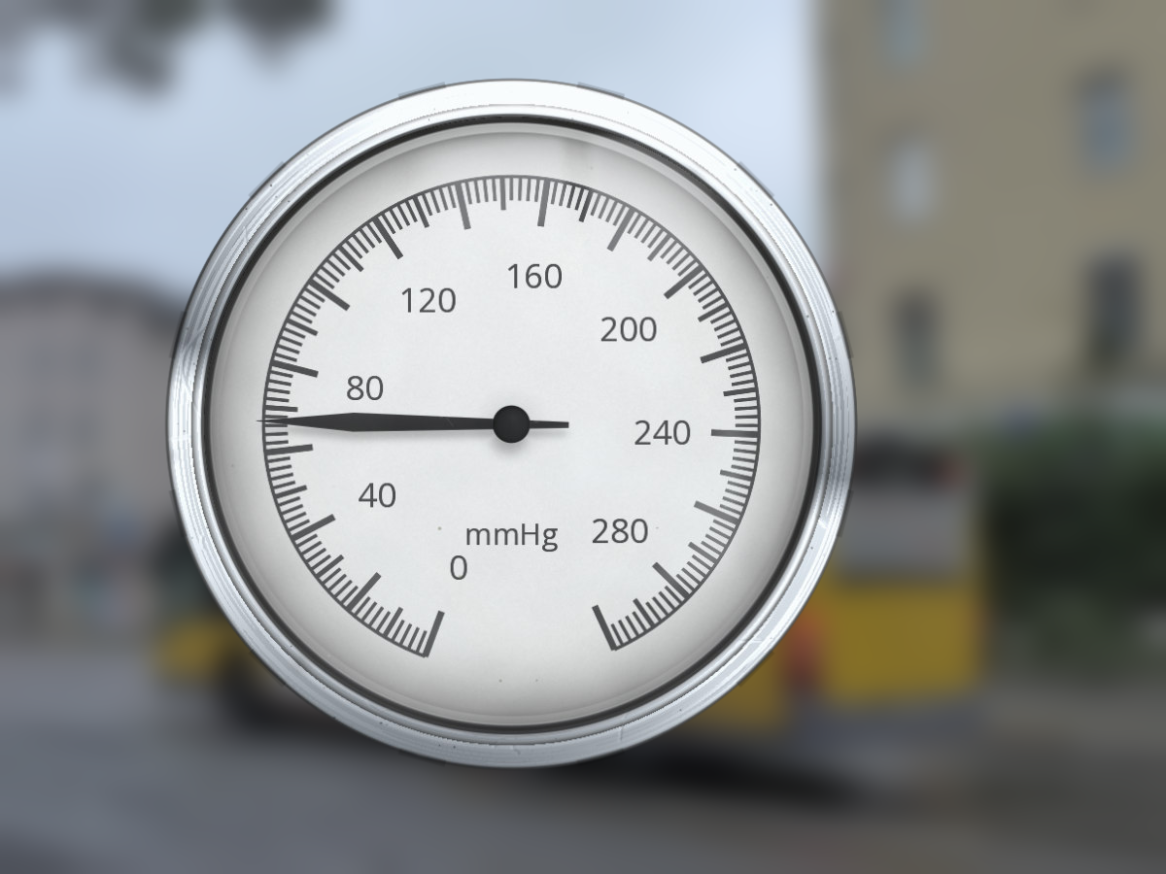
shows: 67 mmHg
